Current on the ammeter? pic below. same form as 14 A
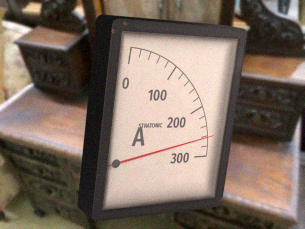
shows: 260 A
